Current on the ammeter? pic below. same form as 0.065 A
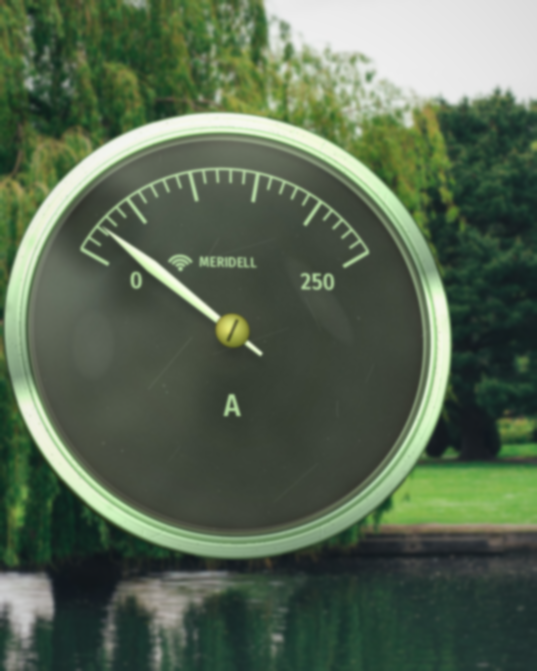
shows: 20 A
